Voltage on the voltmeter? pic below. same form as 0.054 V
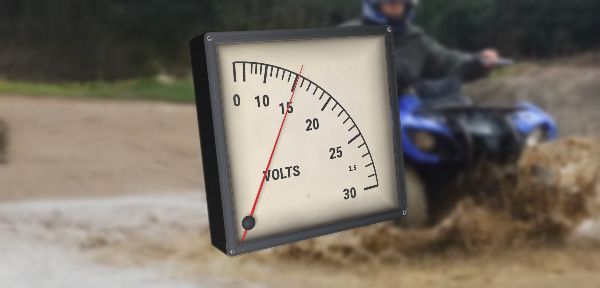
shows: 15 V
